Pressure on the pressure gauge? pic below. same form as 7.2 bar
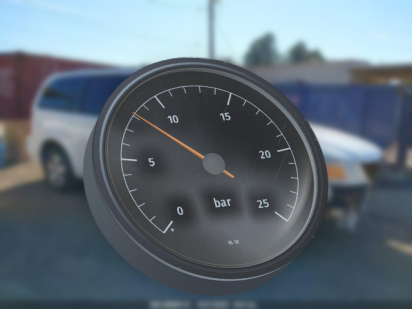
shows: 8 bar
